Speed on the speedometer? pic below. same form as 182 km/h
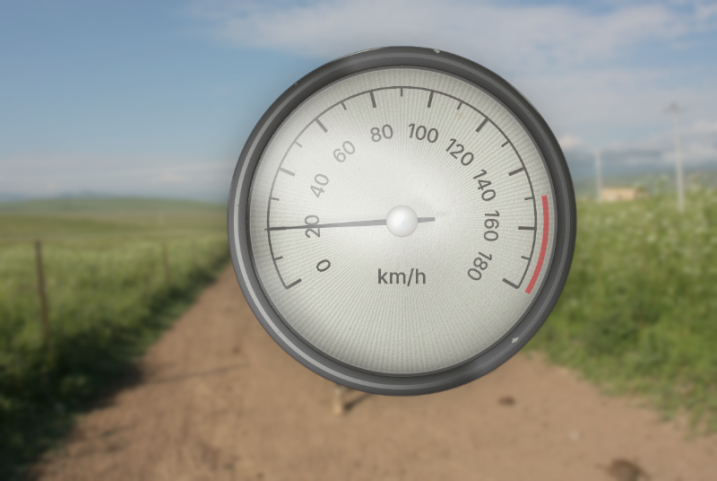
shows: 20 km/h
